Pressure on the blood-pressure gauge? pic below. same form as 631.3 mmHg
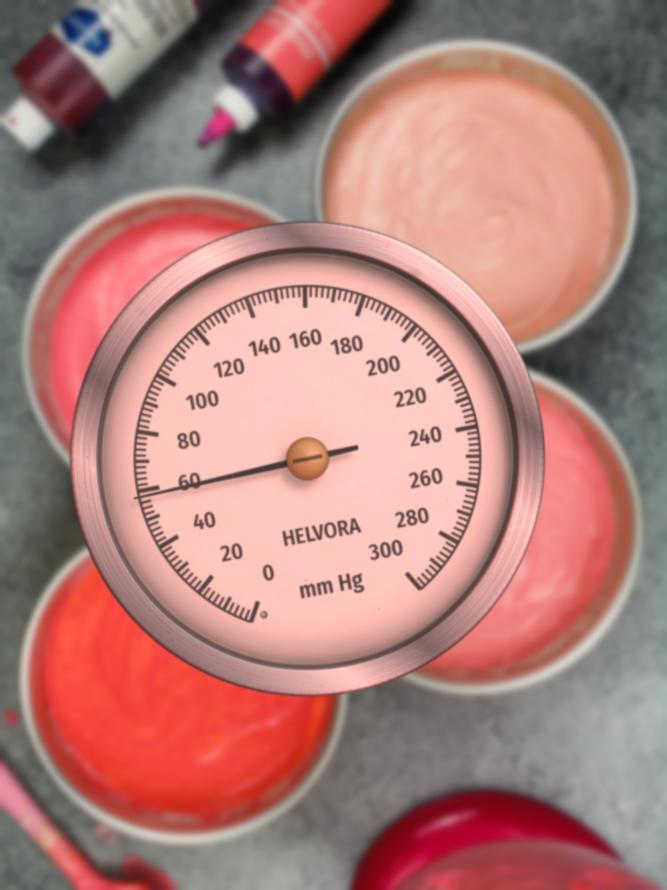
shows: 58 mmHg
